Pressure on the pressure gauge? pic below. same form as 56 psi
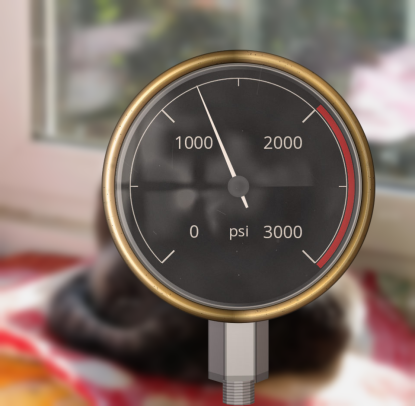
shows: 1250 psi
